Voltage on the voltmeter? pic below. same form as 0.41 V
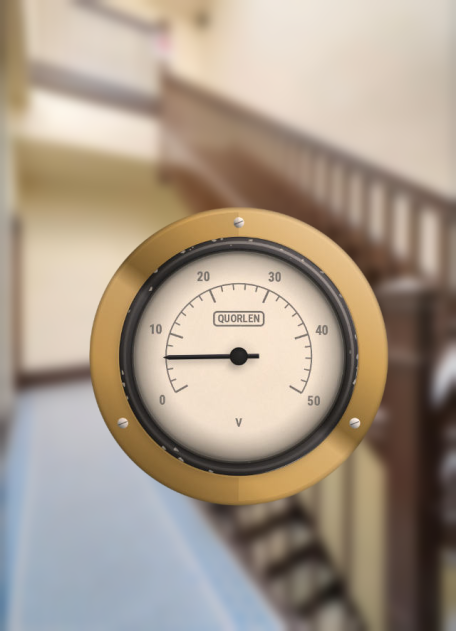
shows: 6 V
